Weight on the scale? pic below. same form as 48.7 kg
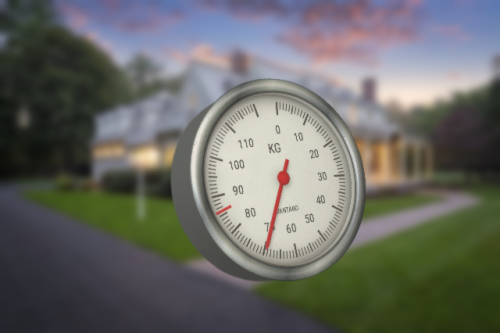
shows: 70 kg
